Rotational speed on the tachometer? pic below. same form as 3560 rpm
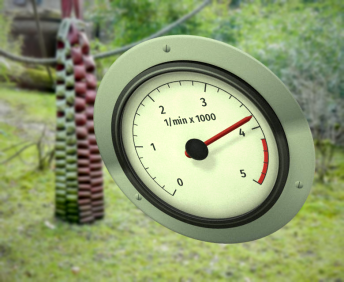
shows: 3800 rpm
